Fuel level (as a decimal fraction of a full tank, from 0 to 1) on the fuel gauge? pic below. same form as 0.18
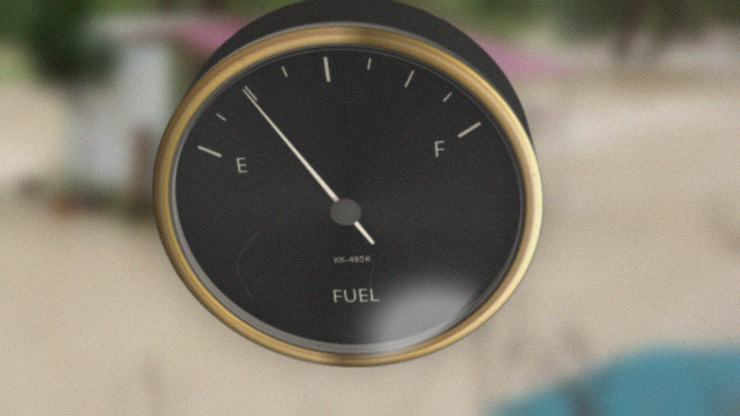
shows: 0.25
